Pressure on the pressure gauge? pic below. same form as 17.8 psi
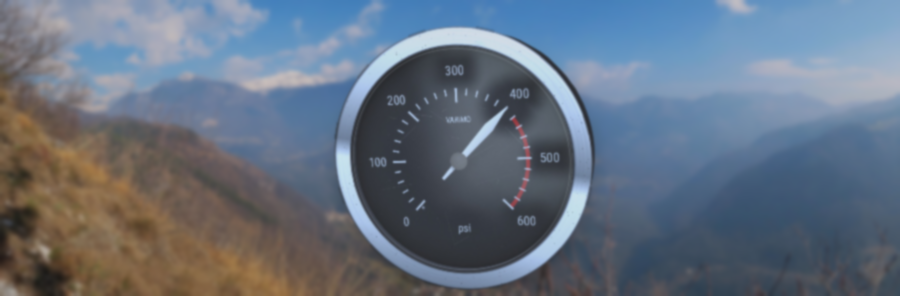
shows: 400 psi
